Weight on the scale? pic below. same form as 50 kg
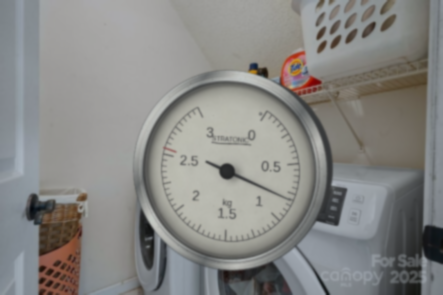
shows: 0.8 kg
